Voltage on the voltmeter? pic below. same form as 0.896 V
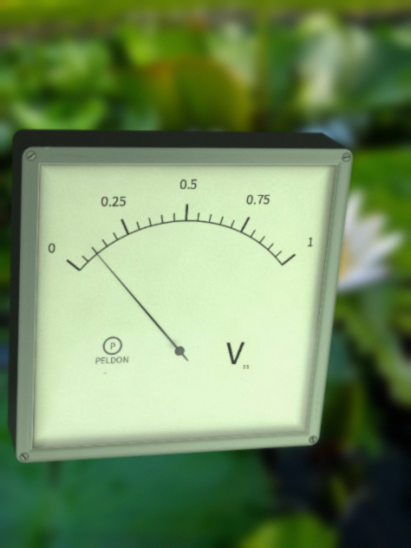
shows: 0.1 V
